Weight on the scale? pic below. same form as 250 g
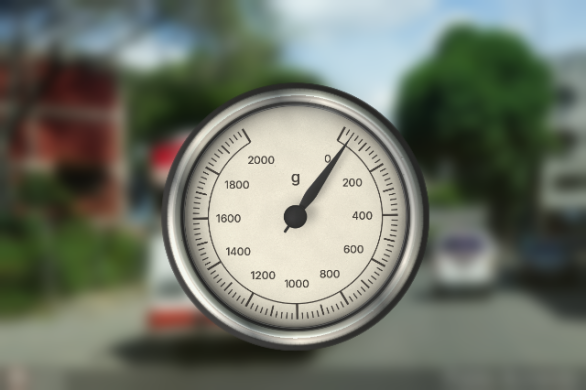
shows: 40 g
